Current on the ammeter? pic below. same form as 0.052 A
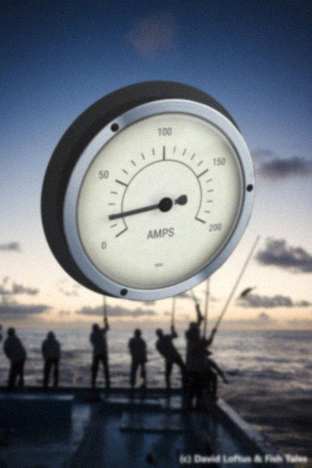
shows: 20 A
